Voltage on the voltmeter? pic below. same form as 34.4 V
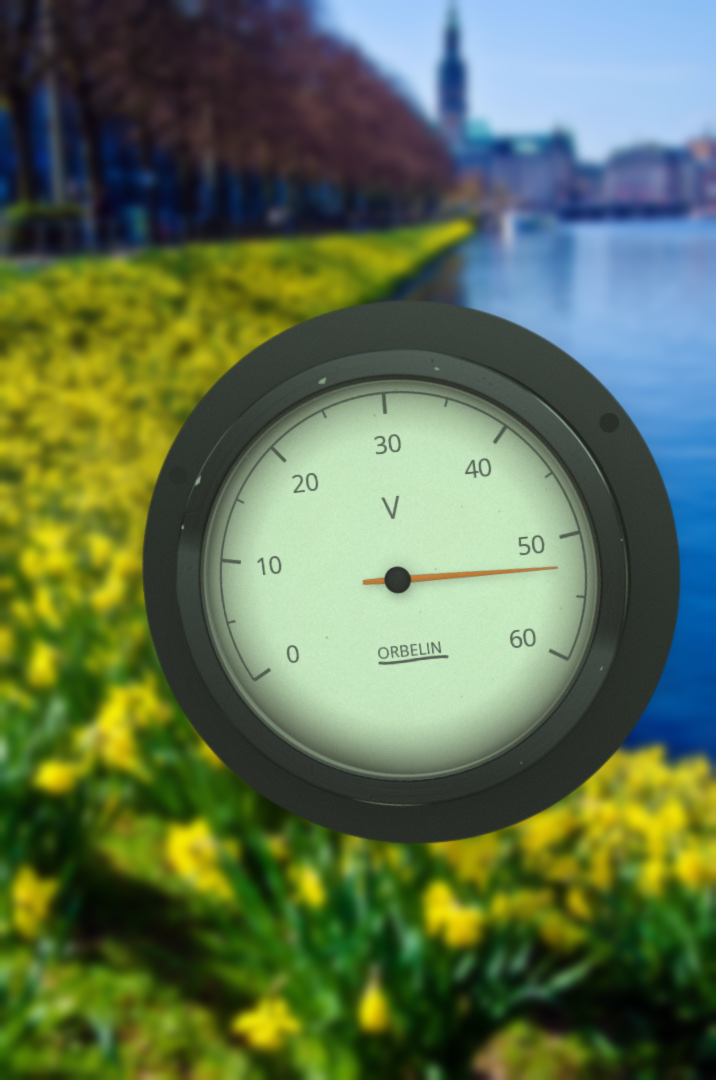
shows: 52.5 V
